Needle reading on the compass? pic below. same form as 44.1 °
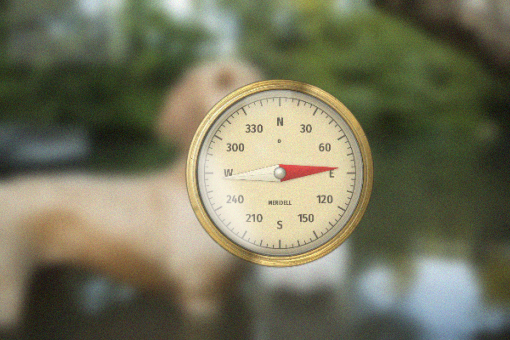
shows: 85 °
